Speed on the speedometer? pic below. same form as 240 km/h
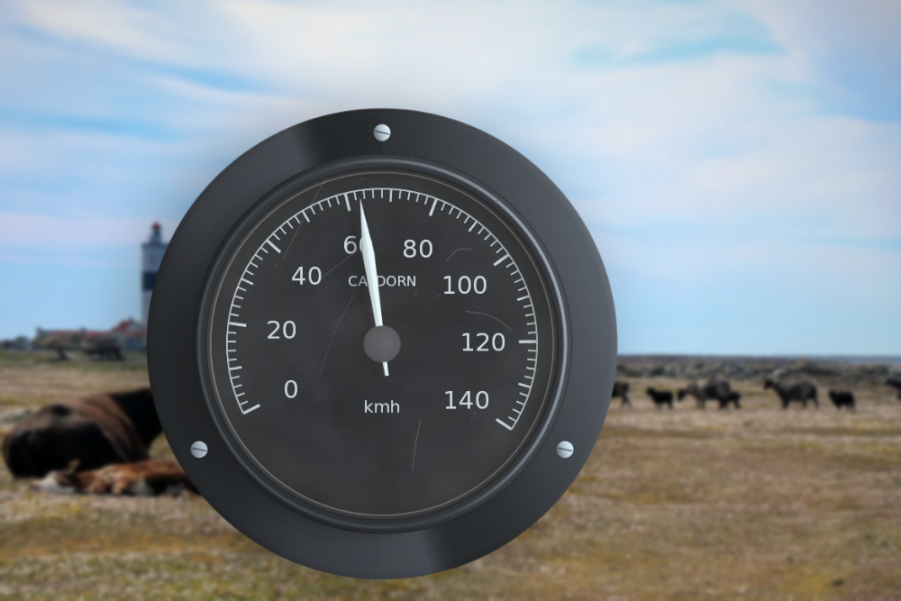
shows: 63 km/h
